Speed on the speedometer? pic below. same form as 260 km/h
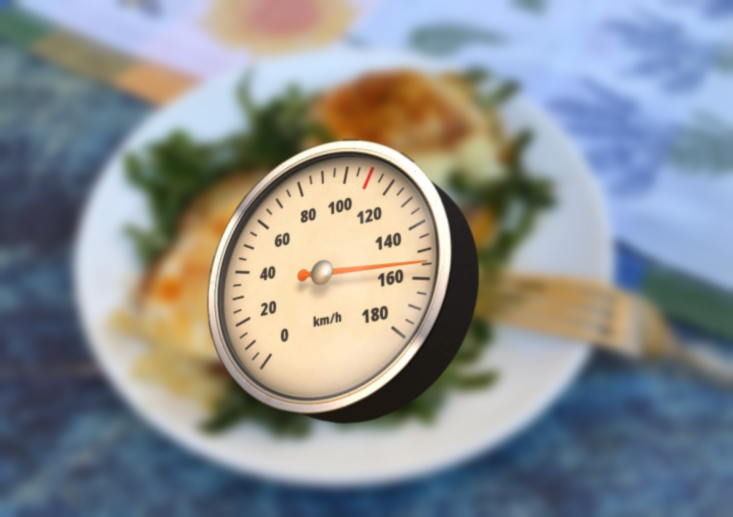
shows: 155 km/h
